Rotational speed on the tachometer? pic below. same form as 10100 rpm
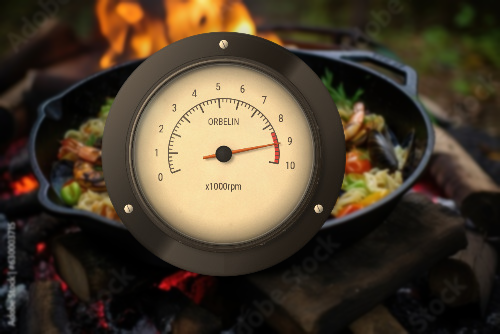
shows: 9000 rpm
